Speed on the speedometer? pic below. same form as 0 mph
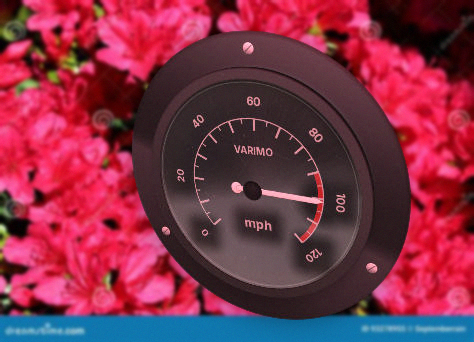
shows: 100 mph
